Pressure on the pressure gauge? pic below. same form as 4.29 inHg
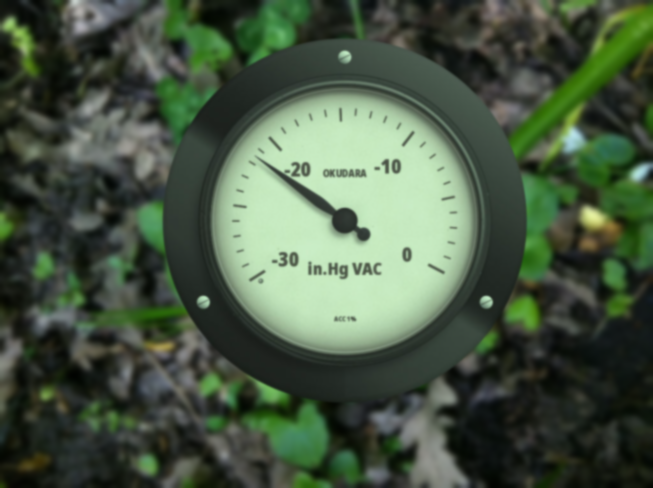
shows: -21.5 inHg
